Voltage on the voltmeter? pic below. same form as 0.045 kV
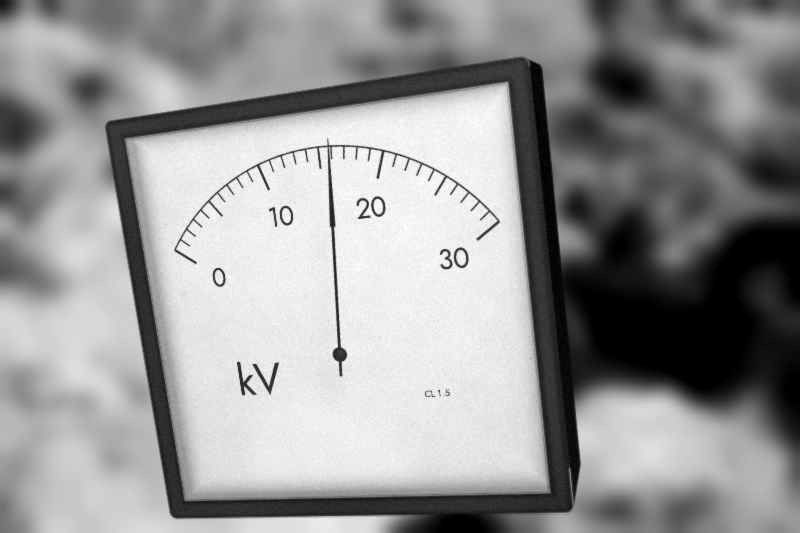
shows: 16 kV
